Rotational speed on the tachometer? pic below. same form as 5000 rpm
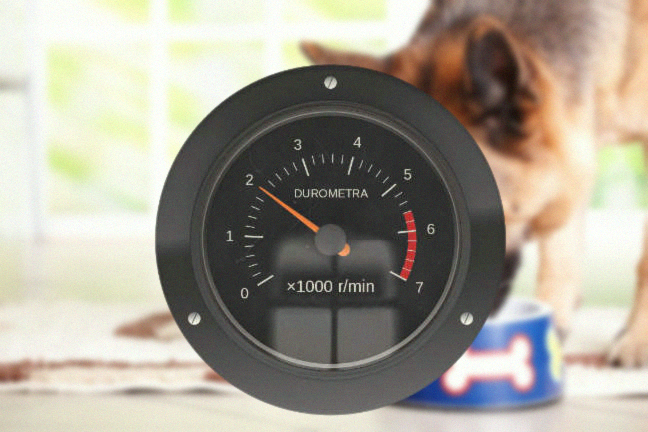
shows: 2000 rpm
